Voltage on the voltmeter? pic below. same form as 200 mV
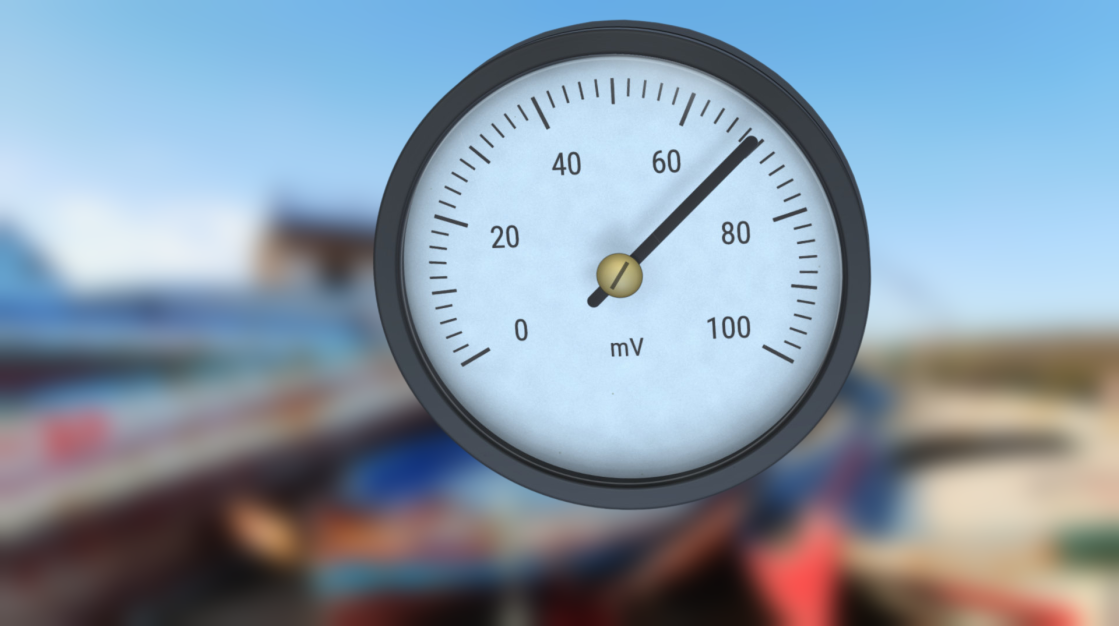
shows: 69 mV
